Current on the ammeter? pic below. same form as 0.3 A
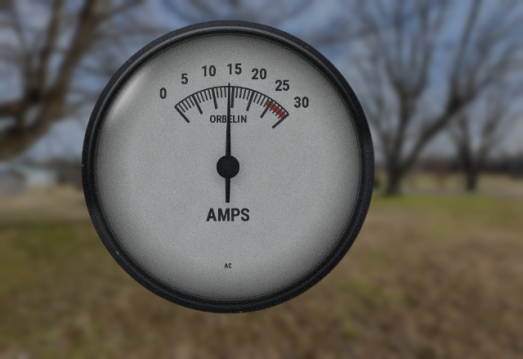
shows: 14 A
